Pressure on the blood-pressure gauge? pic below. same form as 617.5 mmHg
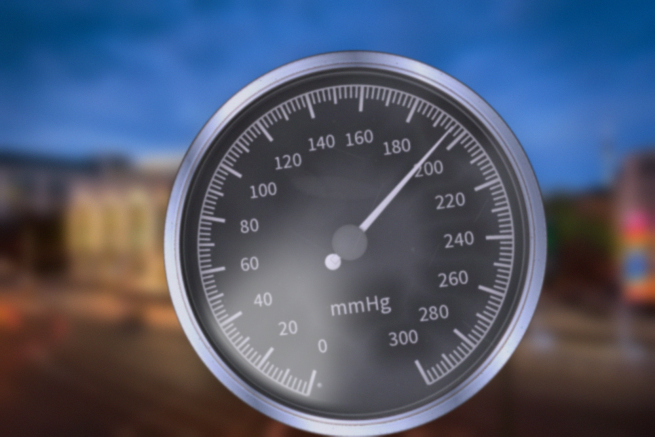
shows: 196 mmHg
